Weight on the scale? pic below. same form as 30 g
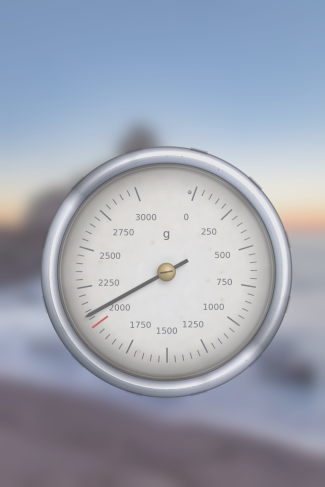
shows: 2075 g
